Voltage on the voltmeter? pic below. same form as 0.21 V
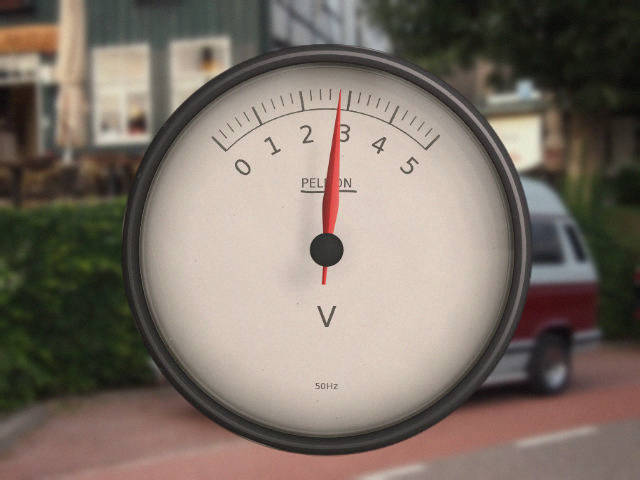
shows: 2.8 V
